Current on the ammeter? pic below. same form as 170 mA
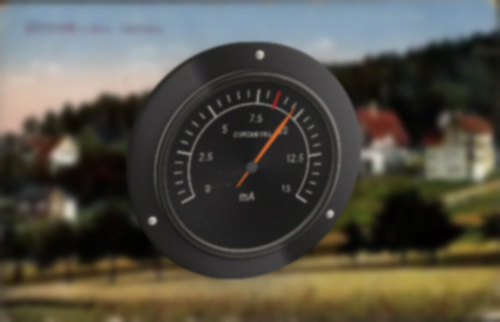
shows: 9.5 mA
